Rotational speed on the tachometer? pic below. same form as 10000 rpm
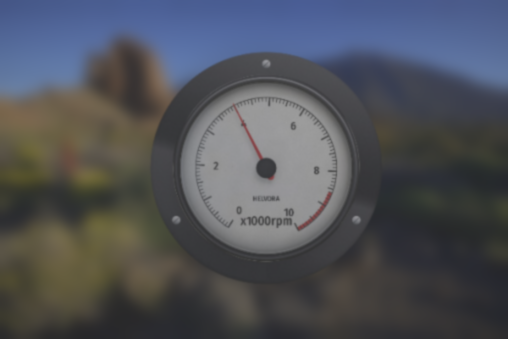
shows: 4000 rpm
